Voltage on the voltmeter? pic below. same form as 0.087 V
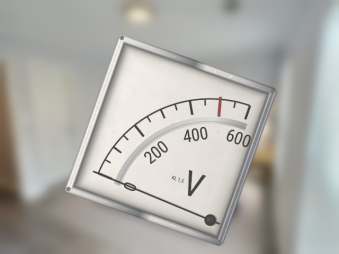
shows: 0 V
